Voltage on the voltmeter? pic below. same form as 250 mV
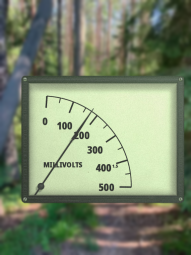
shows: 175 mV
